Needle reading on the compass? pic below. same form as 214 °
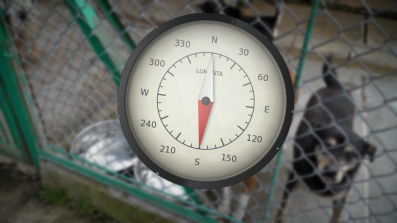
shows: 180 °
